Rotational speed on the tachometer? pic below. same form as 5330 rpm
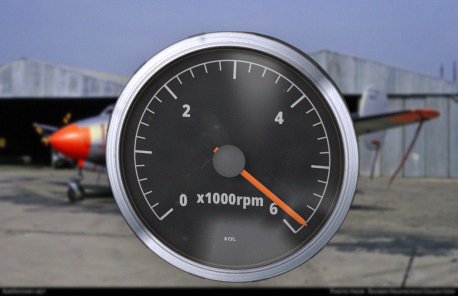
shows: 5800 rpm
